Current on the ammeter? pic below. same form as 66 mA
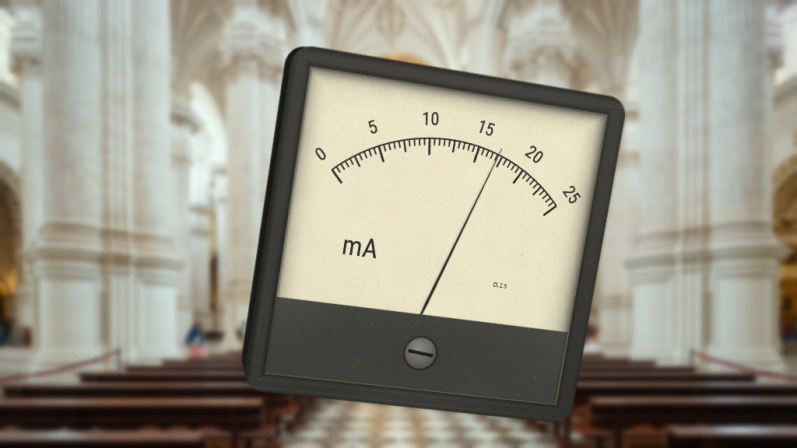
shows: 17 mA
